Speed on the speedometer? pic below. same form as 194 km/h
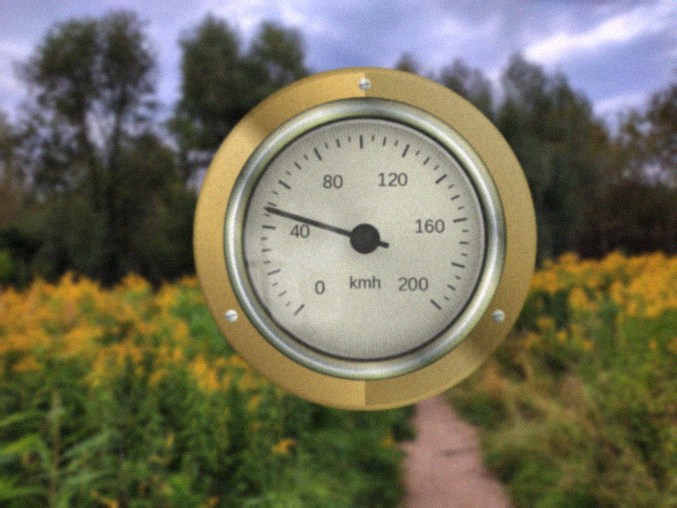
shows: 47.5 km/h
